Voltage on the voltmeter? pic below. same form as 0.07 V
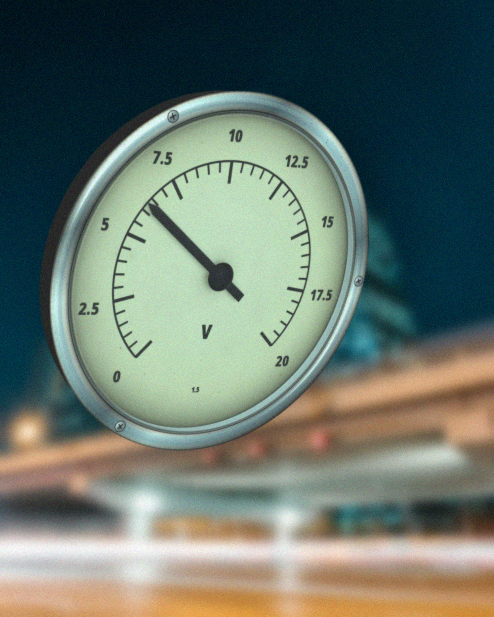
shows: 6.25 V
